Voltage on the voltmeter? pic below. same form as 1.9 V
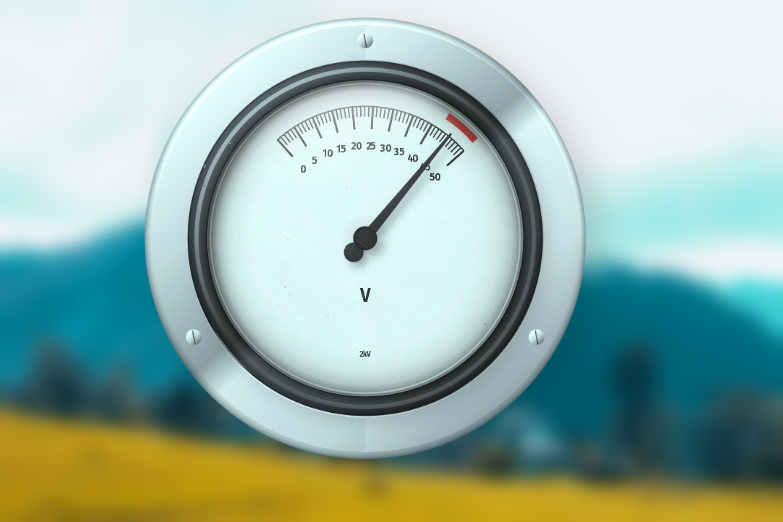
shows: 45 V
